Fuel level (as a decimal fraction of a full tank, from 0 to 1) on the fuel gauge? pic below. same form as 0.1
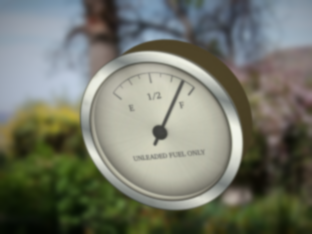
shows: 0.875
